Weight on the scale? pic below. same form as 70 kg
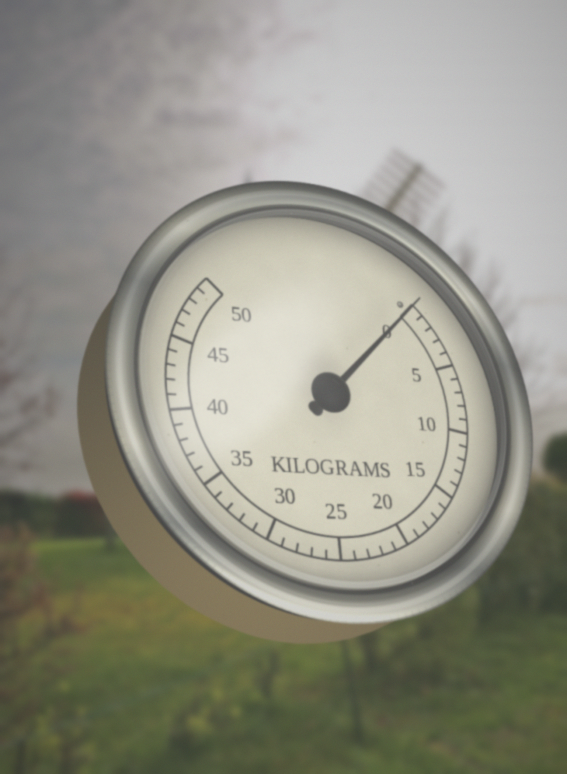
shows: 0 kg
